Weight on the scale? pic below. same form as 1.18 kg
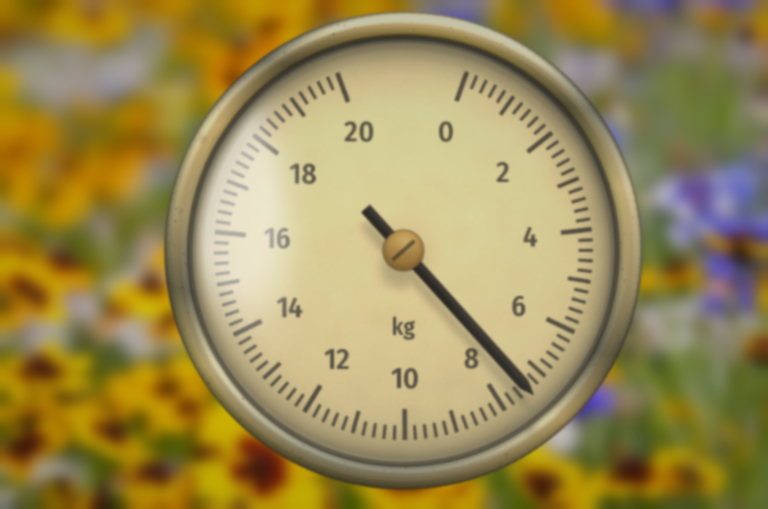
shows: 7.4 kg
